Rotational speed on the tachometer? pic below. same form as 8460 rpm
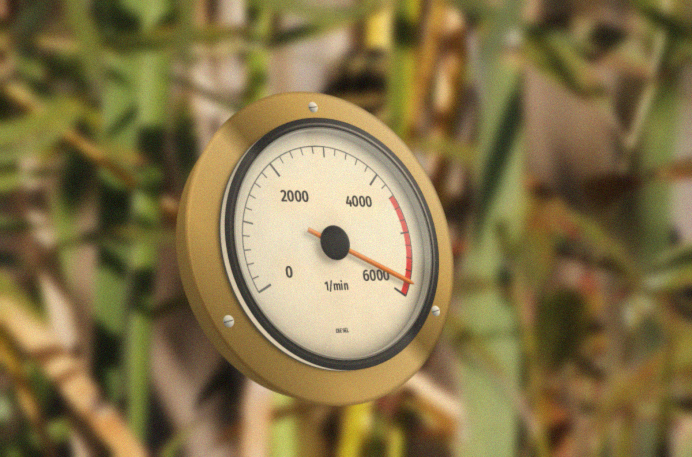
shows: 5800 rpm
